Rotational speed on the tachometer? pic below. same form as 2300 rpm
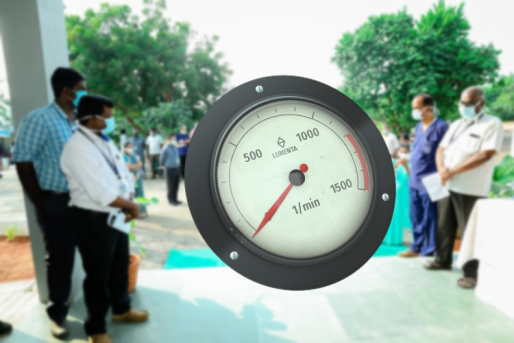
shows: 0 rpm
